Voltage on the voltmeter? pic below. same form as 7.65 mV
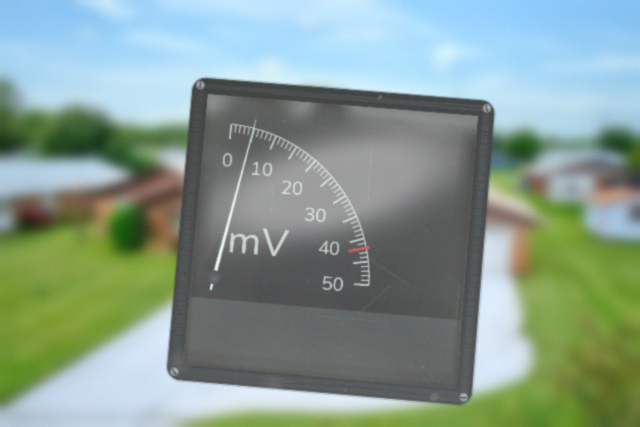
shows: 5 mV
